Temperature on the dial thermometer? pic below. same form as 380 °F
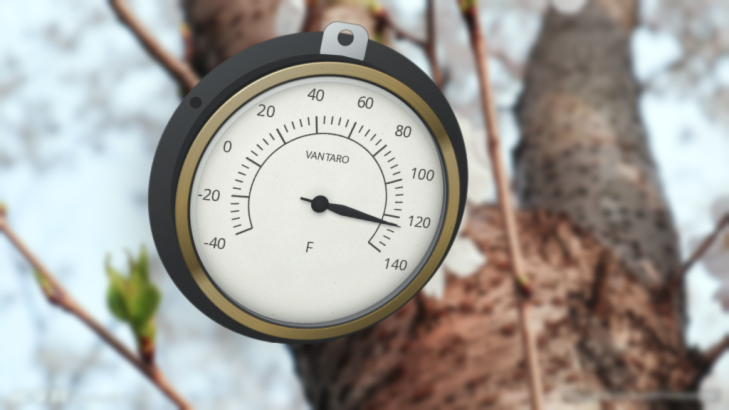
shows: 124 °F
